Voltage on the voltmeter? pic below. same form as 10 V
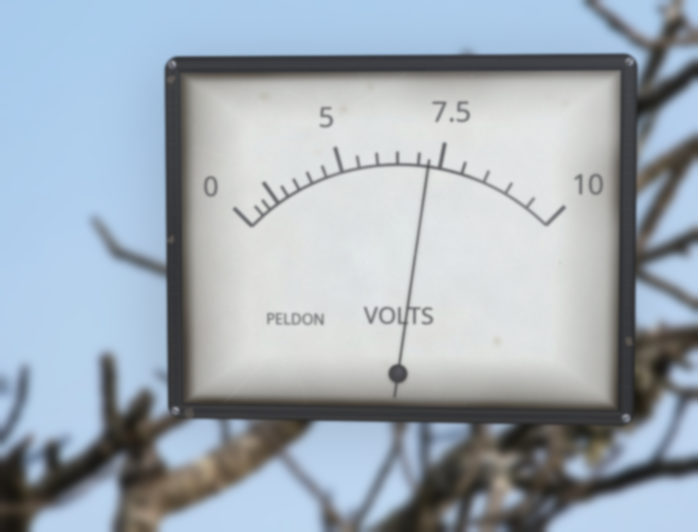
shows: 7.25 V
